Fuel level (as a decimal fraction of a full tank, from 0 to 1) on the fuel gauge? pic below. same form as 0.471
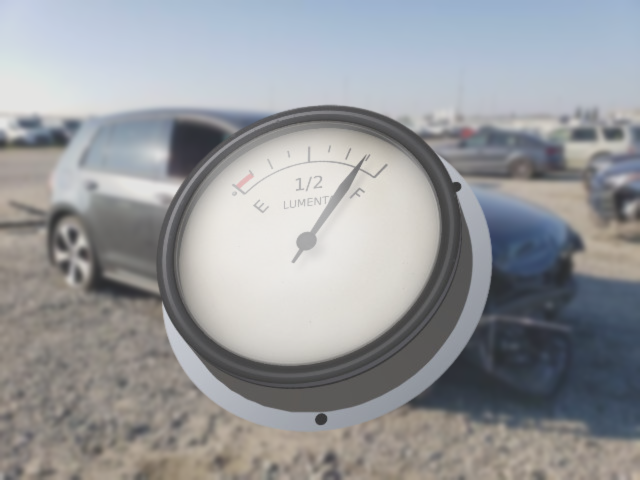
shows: 0.875
